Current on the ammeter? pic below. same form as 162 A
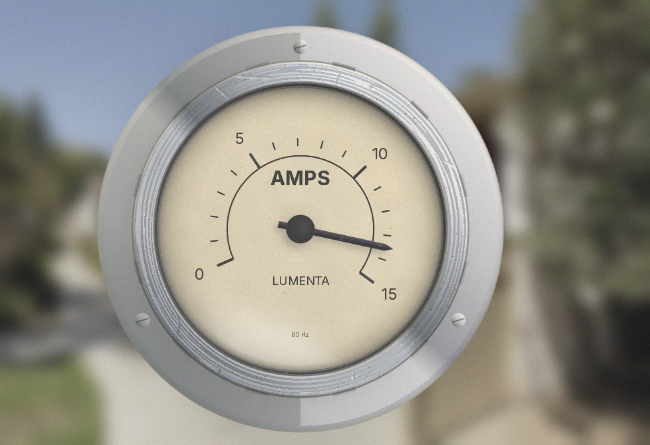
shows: 13.5 A
